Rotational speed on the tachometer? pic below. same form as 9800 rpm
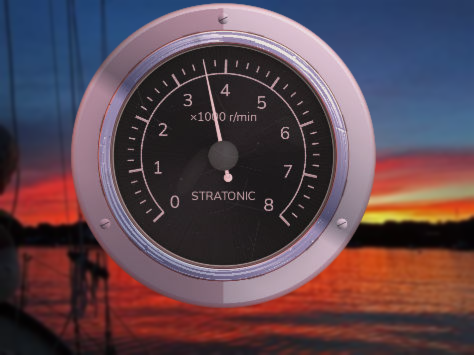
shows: 3600 rpm
